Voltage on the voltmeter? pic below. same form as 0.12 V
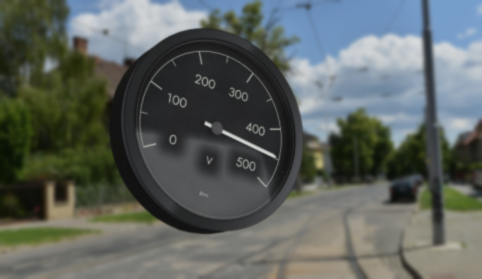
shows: 450 V
